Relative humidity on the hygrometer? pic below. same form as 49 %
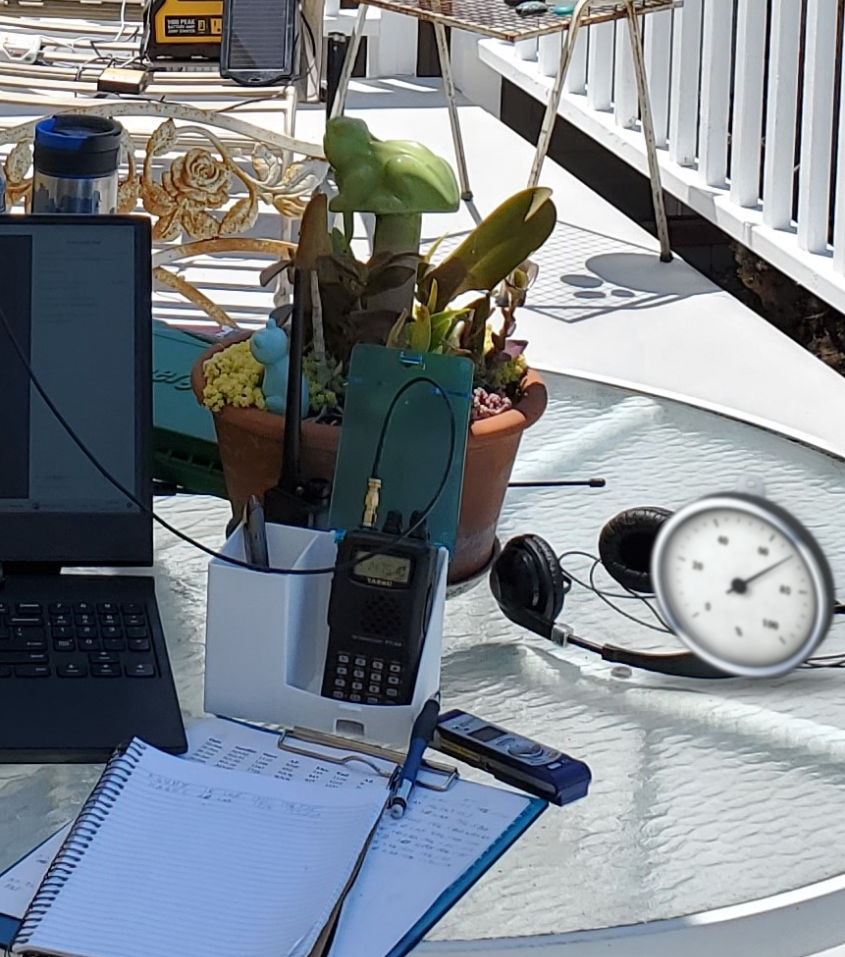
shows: 68 %
